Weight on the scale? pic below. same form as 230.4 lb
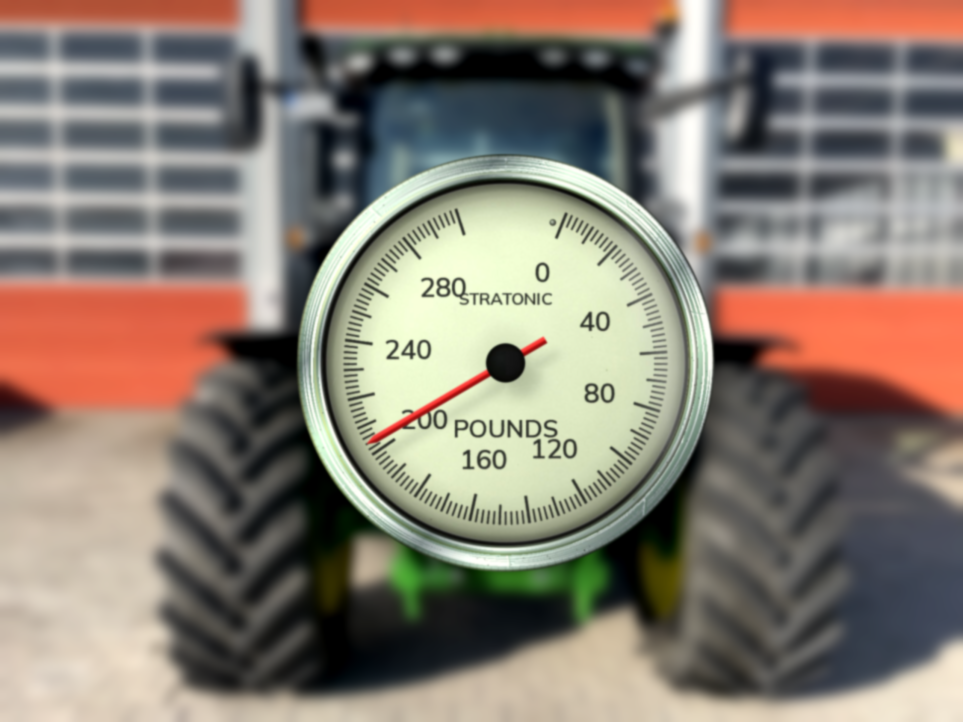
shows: 204 lb
